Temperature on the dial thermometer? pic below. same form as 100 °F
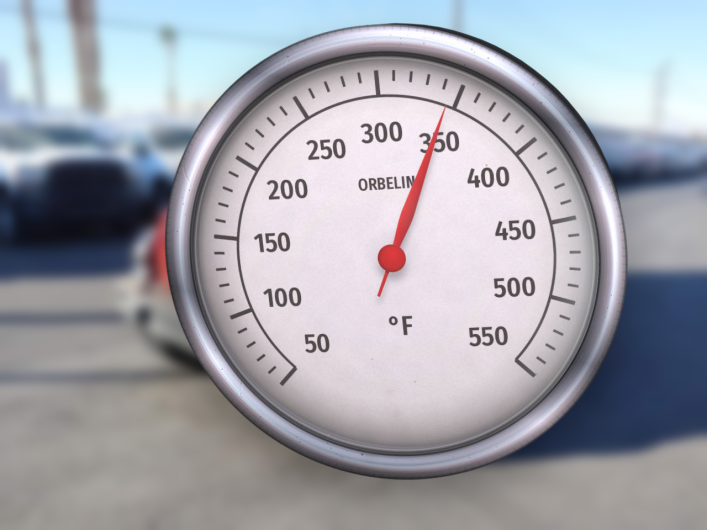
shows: 345 °F
